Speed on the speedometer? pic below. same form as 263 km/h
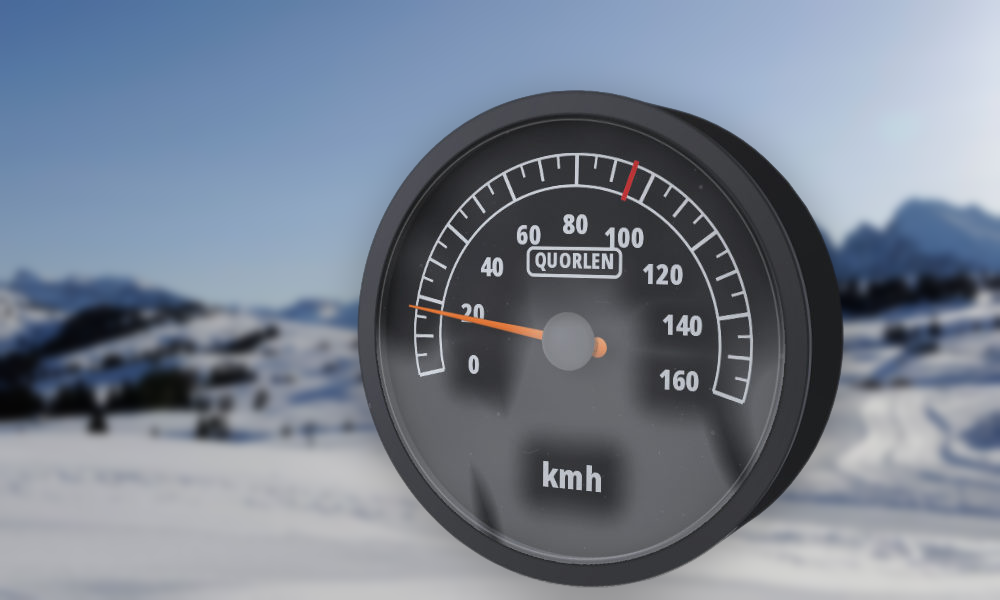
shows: 17.5 km/h
